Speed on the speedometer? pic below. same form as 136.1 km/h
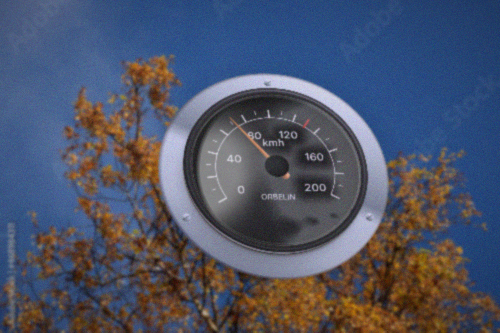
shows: 70 km/h
